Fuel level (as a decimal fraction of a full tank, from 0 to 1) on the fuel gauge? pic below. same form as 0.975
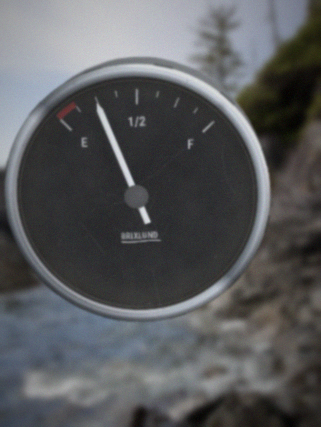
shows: 0.25
